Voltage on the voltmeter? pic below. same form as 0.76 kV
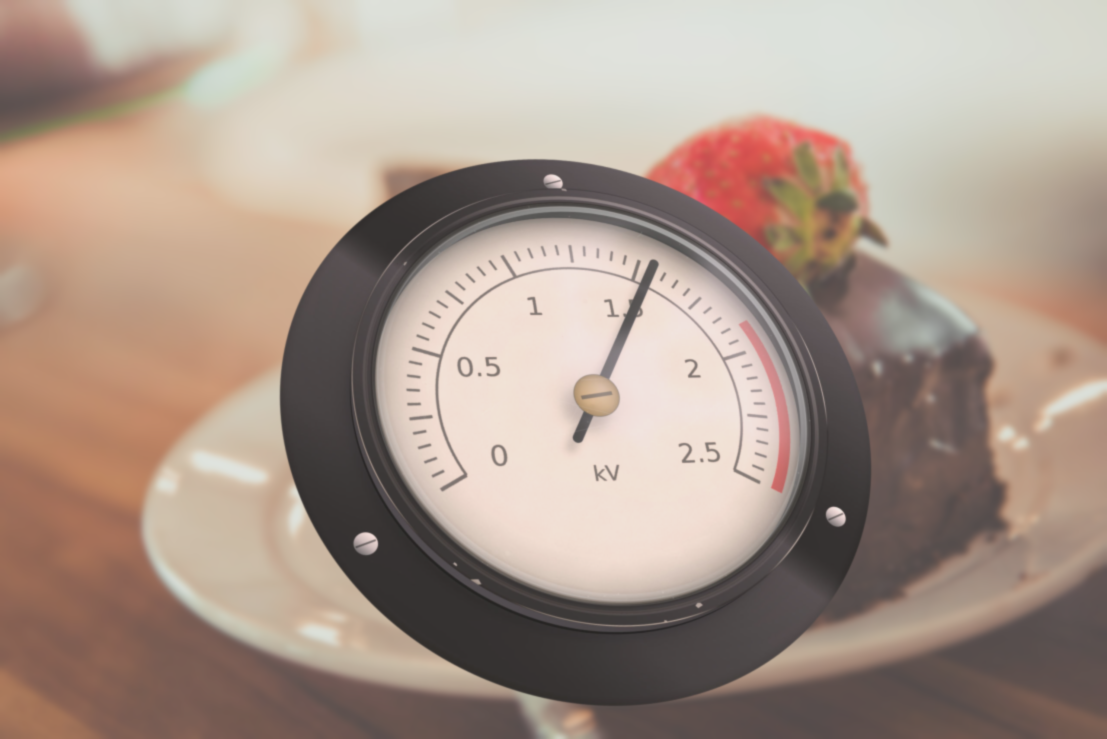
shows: 1.55 kV
